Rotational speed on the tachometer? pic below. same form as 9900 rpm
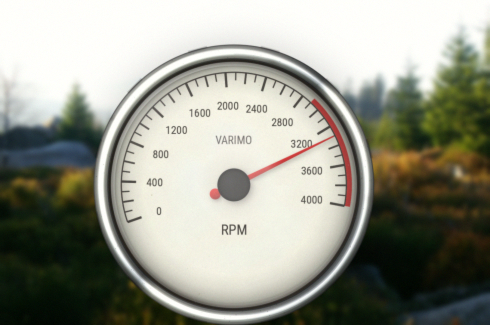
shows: 3300 rpm
